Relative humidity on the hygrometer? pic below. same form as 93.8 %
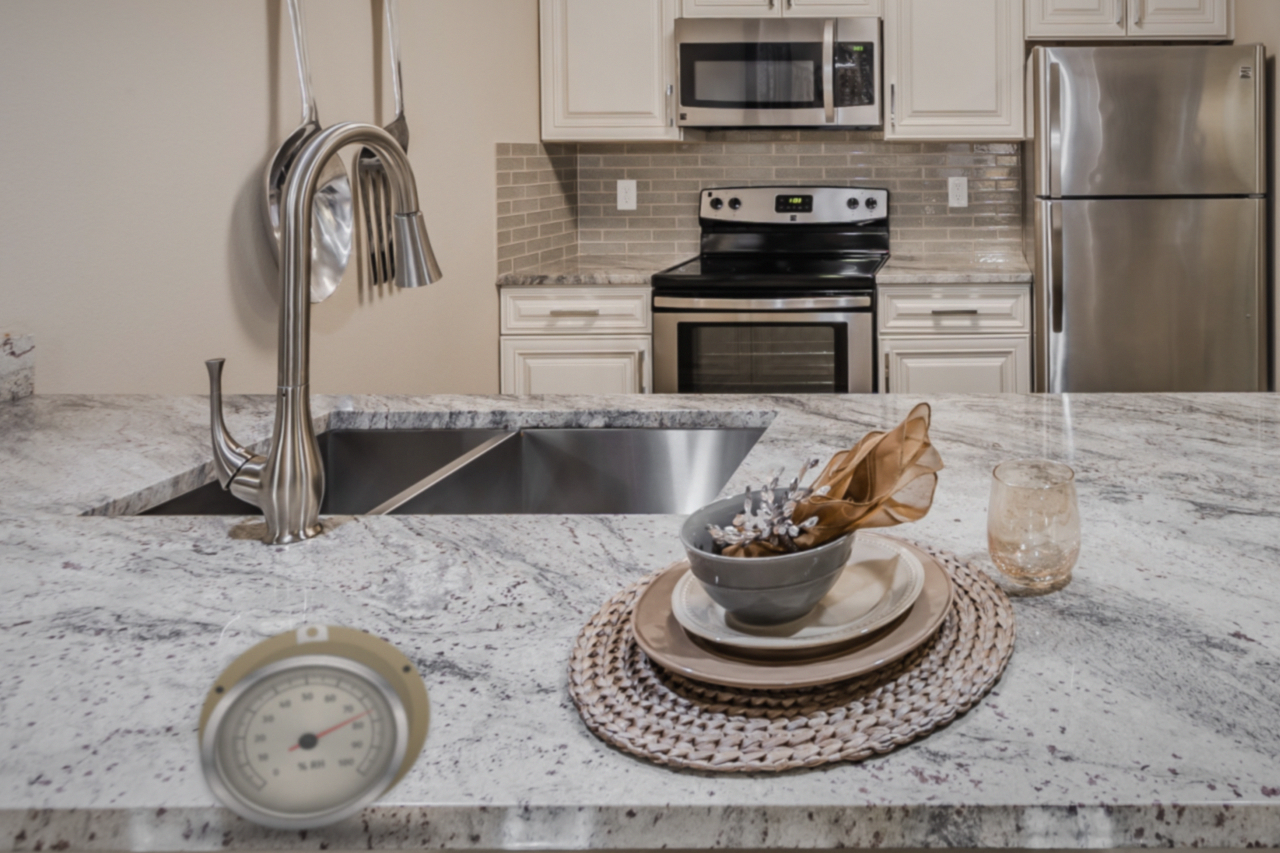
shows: 75 %
